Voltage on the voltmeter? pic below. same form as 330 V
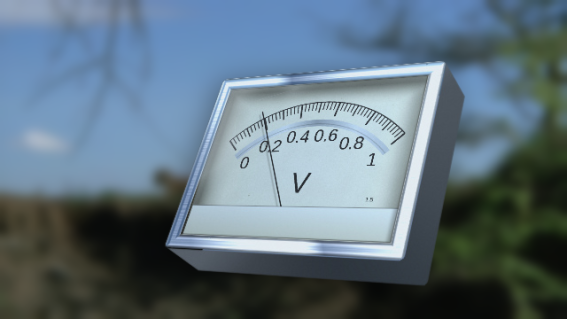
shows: 0.2 V
